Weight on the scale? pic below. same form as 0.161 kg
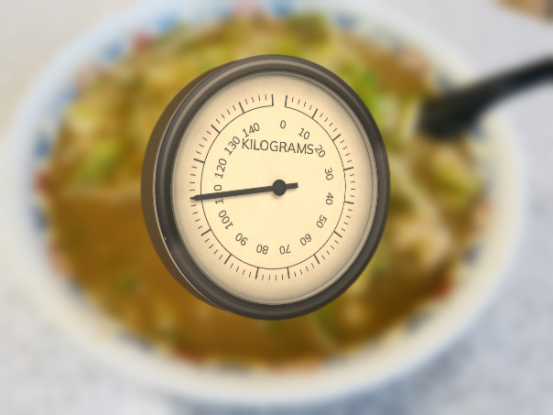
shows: 110 kg
